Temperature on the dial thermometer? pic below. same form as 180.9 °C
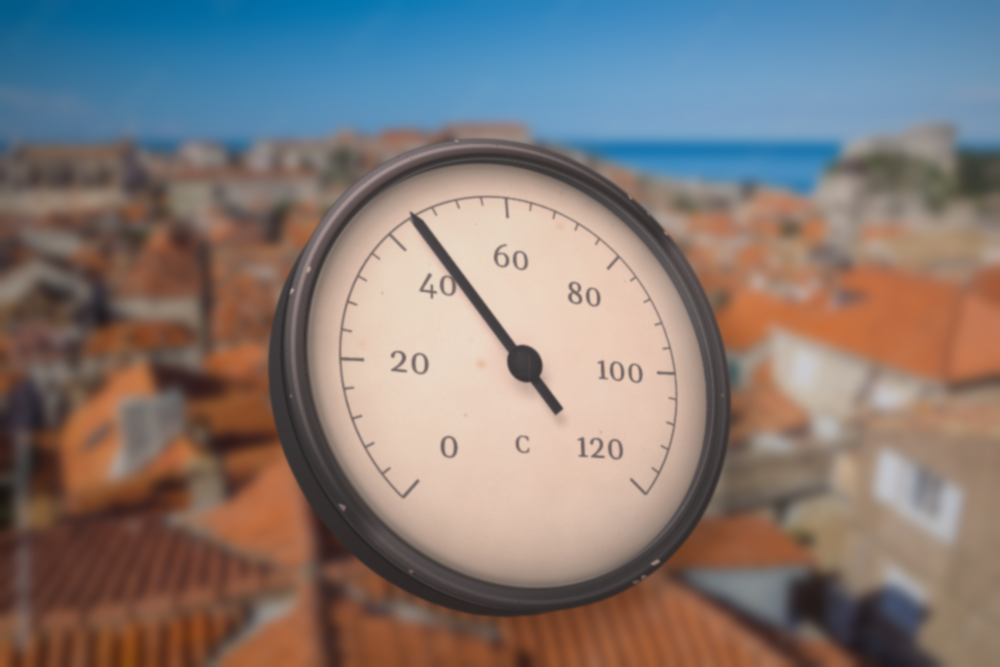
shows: 44 °C
